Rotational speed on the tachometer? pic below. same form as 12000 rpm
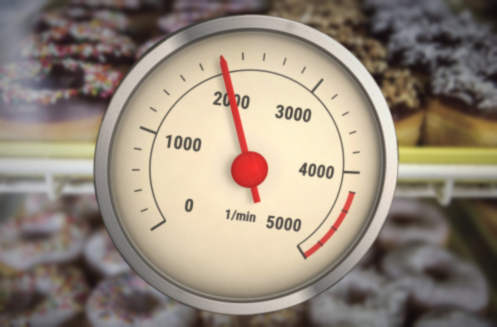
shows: 2000 rpm
